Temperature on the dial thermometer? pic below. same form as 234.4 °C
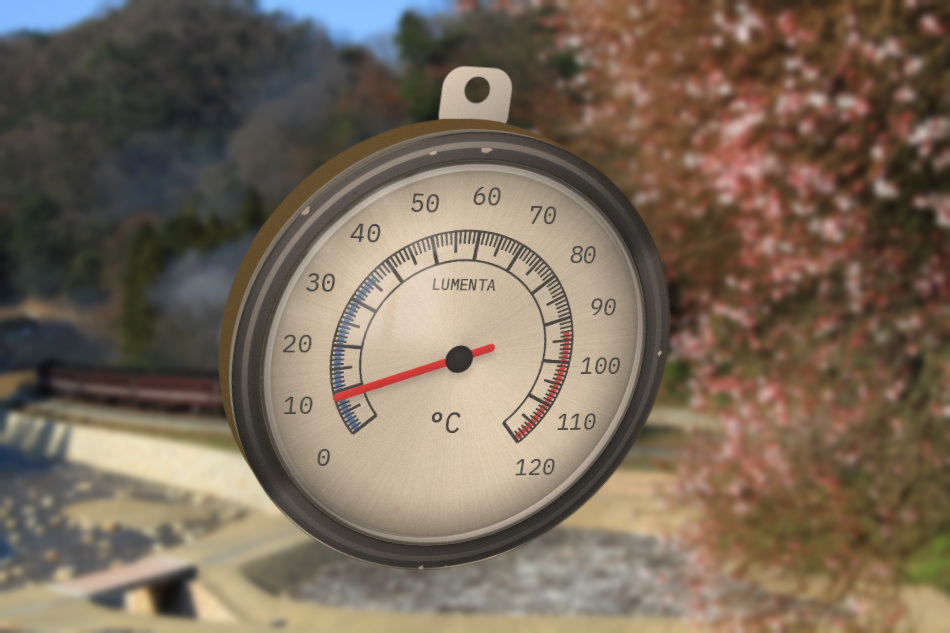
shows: 10 °C
